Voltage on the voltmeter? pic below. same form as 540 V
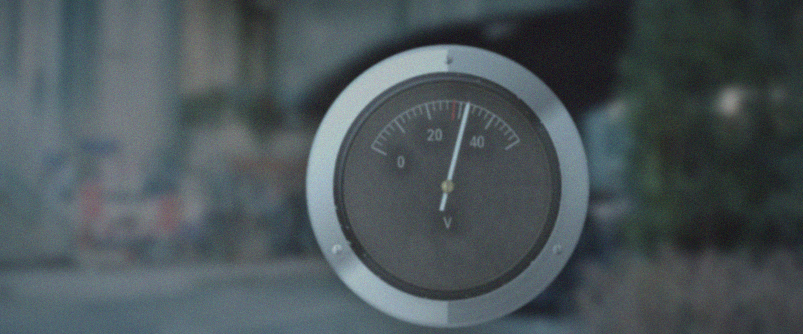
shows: 32 V
